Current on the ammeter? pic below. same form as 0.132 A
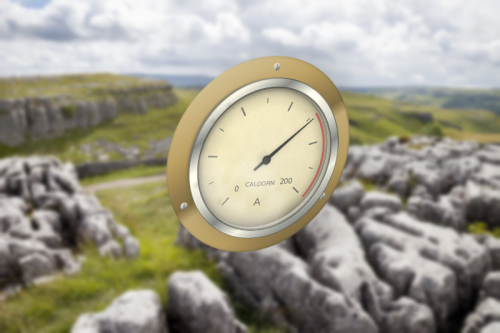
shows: 140 A
